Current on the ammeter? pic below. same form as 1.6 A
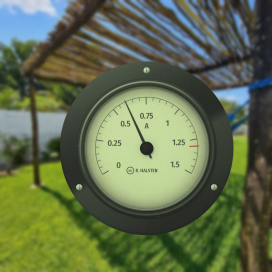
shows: 0.6 A
